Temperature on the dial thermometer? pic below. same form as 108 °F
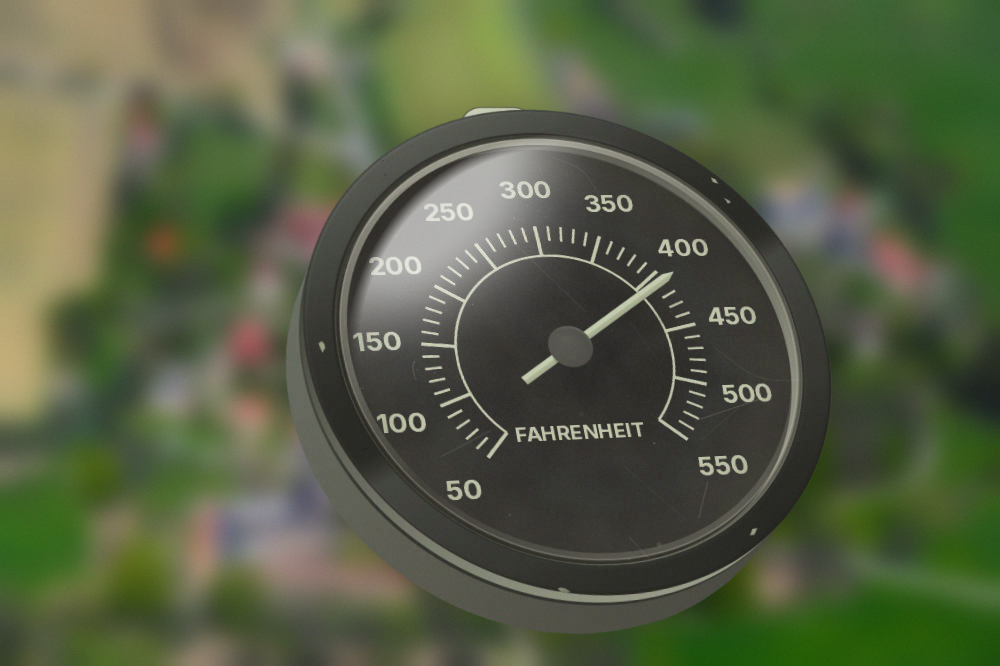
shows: 410 °F
